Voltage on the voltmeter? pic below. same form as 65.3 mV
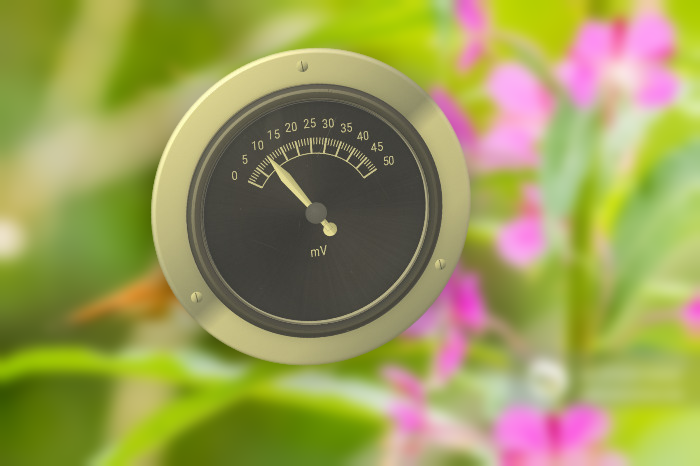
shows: 10 mV
